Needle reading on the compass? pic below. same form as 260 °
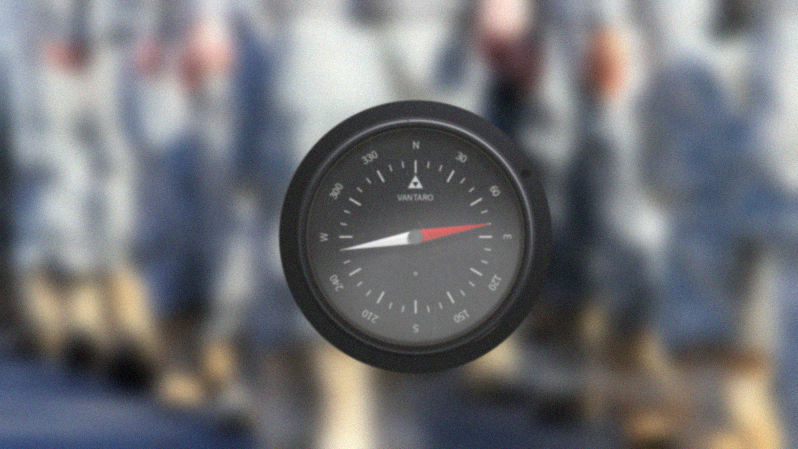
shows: 80 °
